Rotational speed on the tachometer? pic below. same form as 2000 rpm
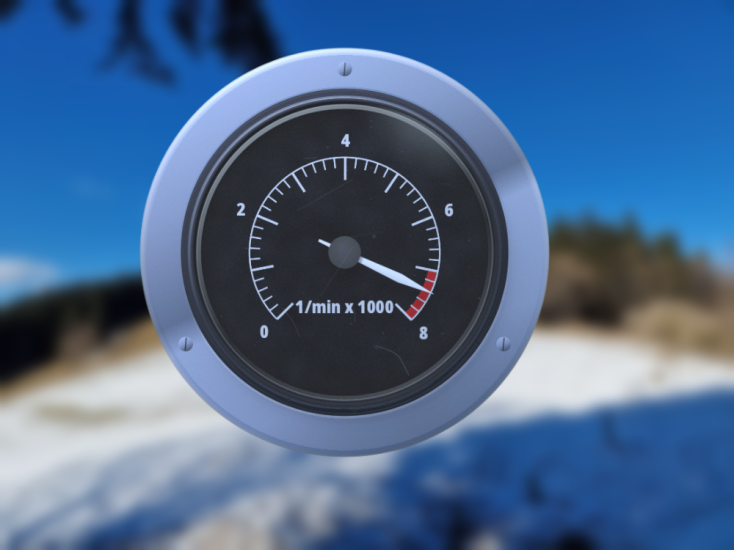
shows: 7400 rpm
